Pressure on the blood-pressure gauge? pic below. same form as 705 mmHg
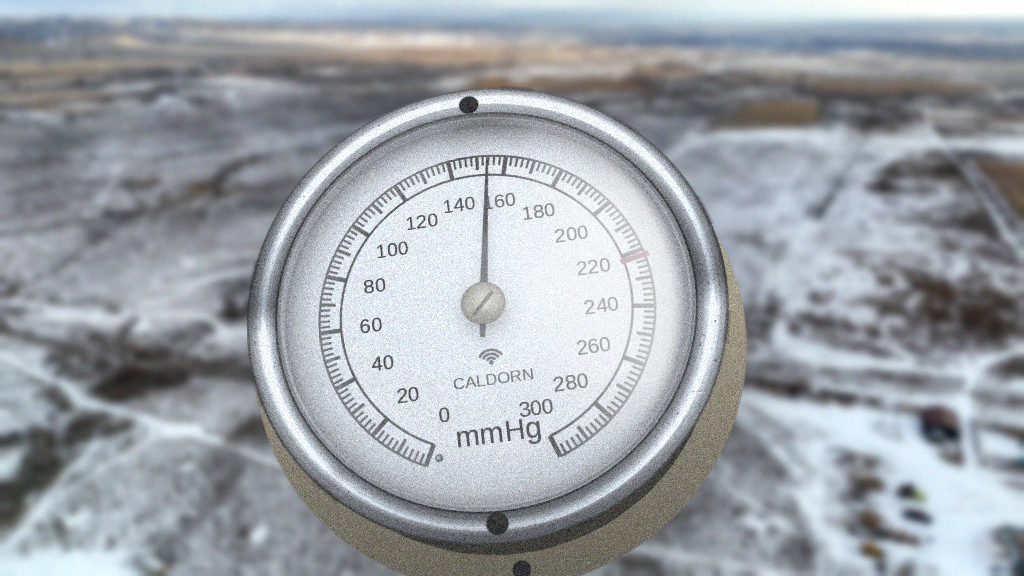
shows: 154 mmHg
